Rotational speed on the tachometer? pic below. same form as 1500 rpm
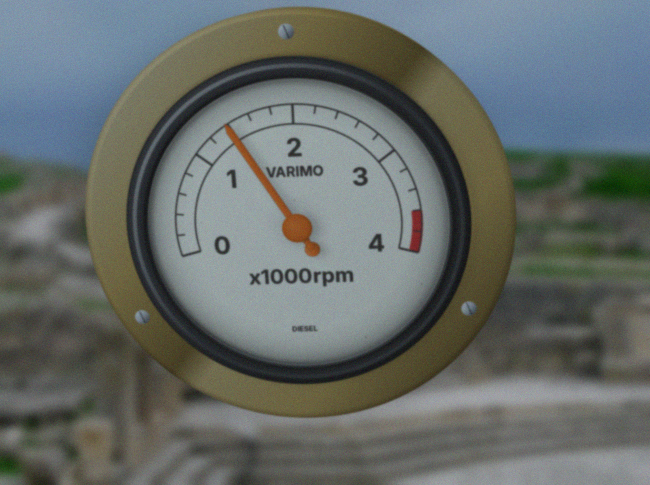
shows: 1400 rpm
